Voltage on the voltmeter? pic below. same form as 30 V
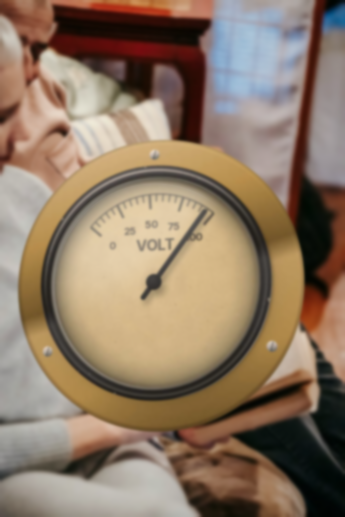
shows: 95 V
